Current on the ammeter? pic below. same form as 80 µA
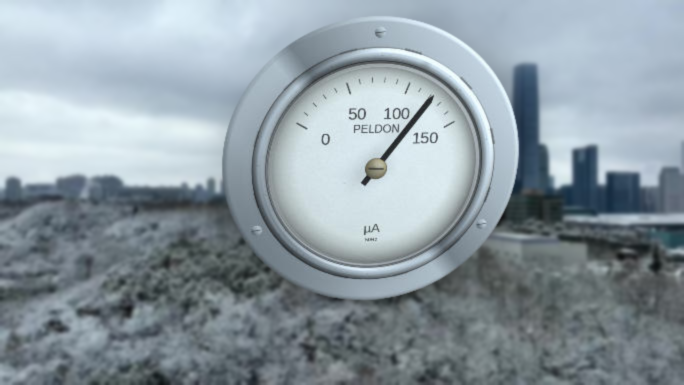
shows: 120 µA
